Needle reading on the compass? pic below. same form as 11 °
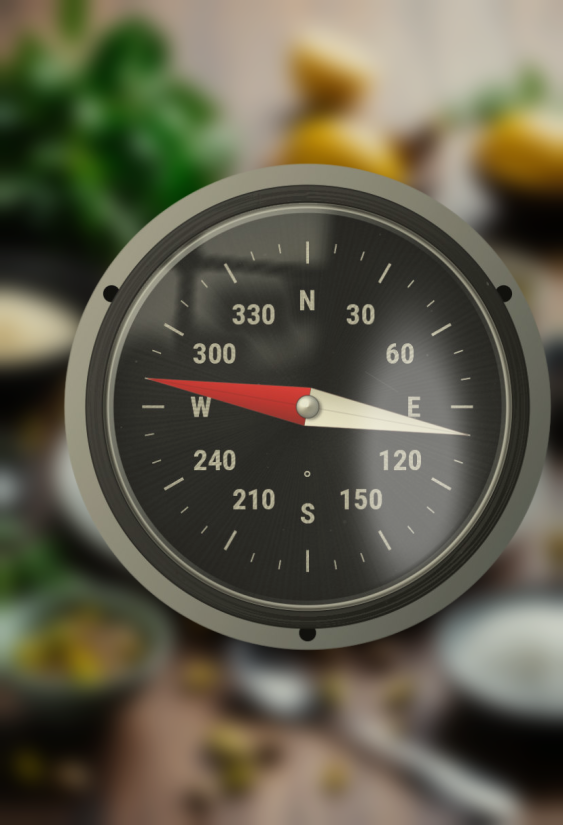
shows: 280 °
